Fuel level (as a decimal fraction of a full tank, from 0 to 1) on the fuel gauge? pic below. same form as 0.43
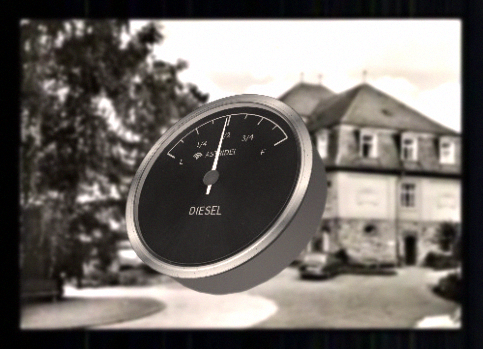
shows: 0.5
